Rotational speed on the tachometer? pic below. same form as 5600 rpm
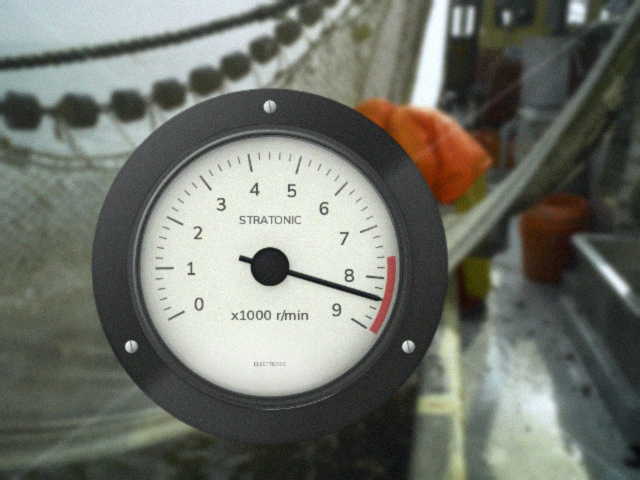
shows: 8400 rpm
